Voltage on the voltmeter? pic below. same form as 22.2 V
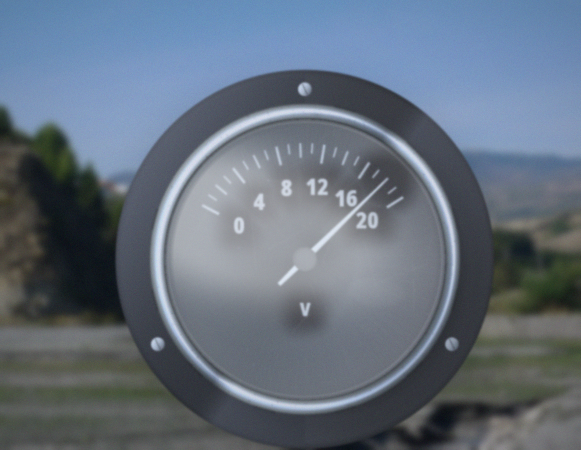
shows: 18 V
